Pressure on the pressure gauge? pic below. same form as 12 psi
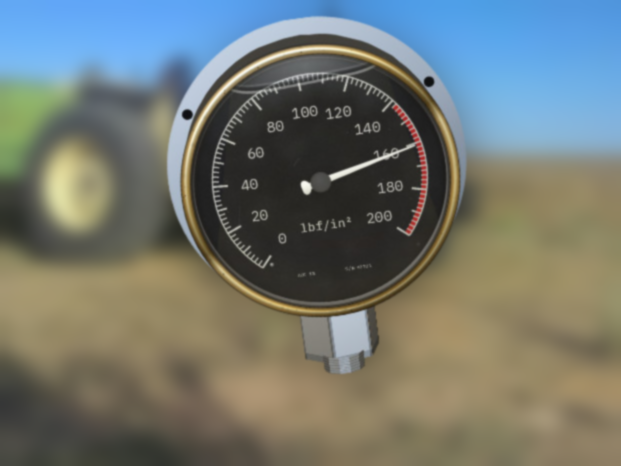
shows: 160 psi
